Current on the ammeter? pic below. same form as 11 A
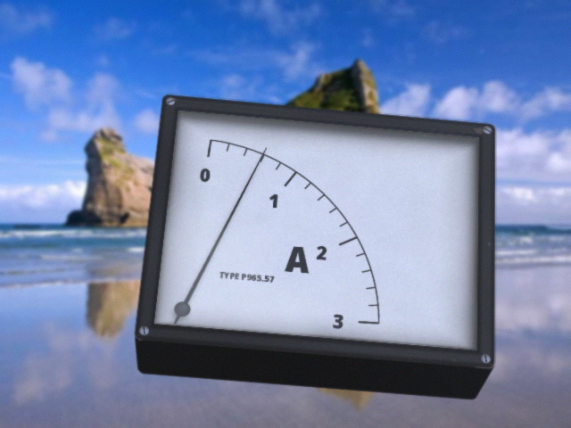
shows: 0.6 A
